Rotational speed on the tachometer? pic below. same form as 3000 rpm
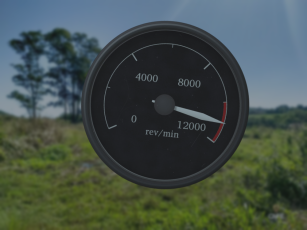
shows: 11000 rpm
